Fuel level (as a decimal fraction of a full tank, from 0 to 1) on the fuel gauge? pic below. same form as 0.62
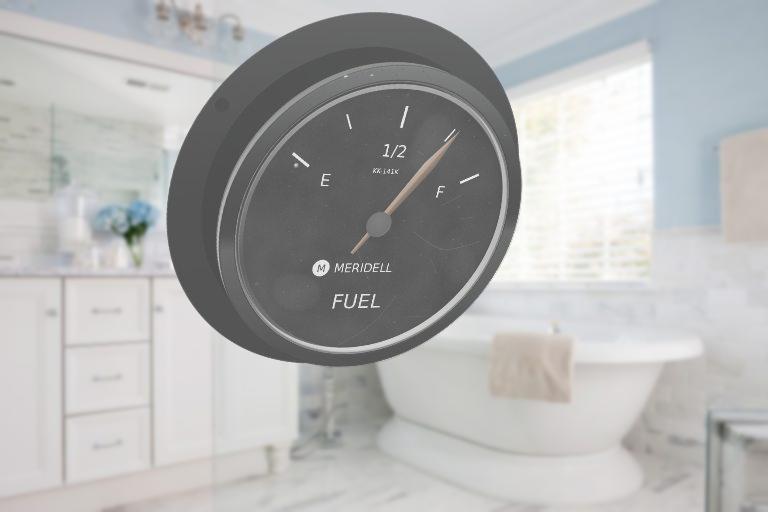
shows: 0.75
